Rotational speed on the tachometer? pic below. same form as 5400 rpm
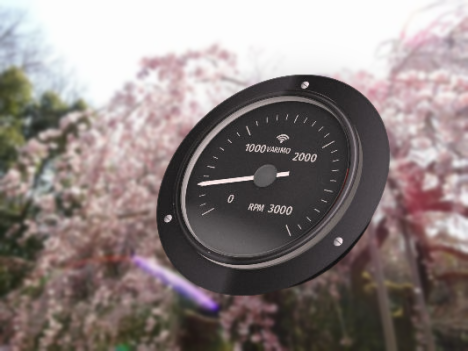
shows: 300 rpm
